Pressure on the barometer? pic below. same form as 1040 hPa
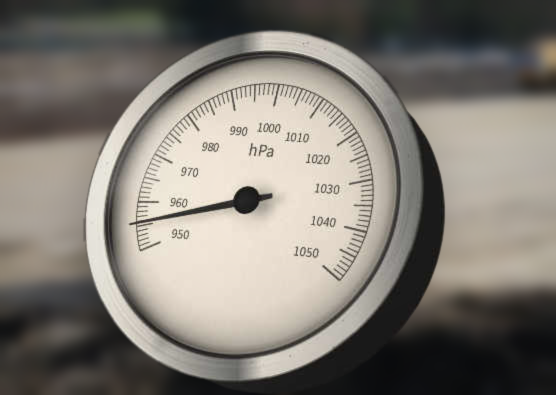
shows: 955 hPa
